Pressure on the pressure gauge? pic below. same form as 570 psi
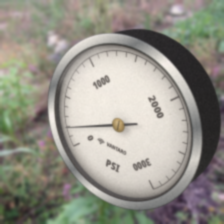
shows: 200 psi
